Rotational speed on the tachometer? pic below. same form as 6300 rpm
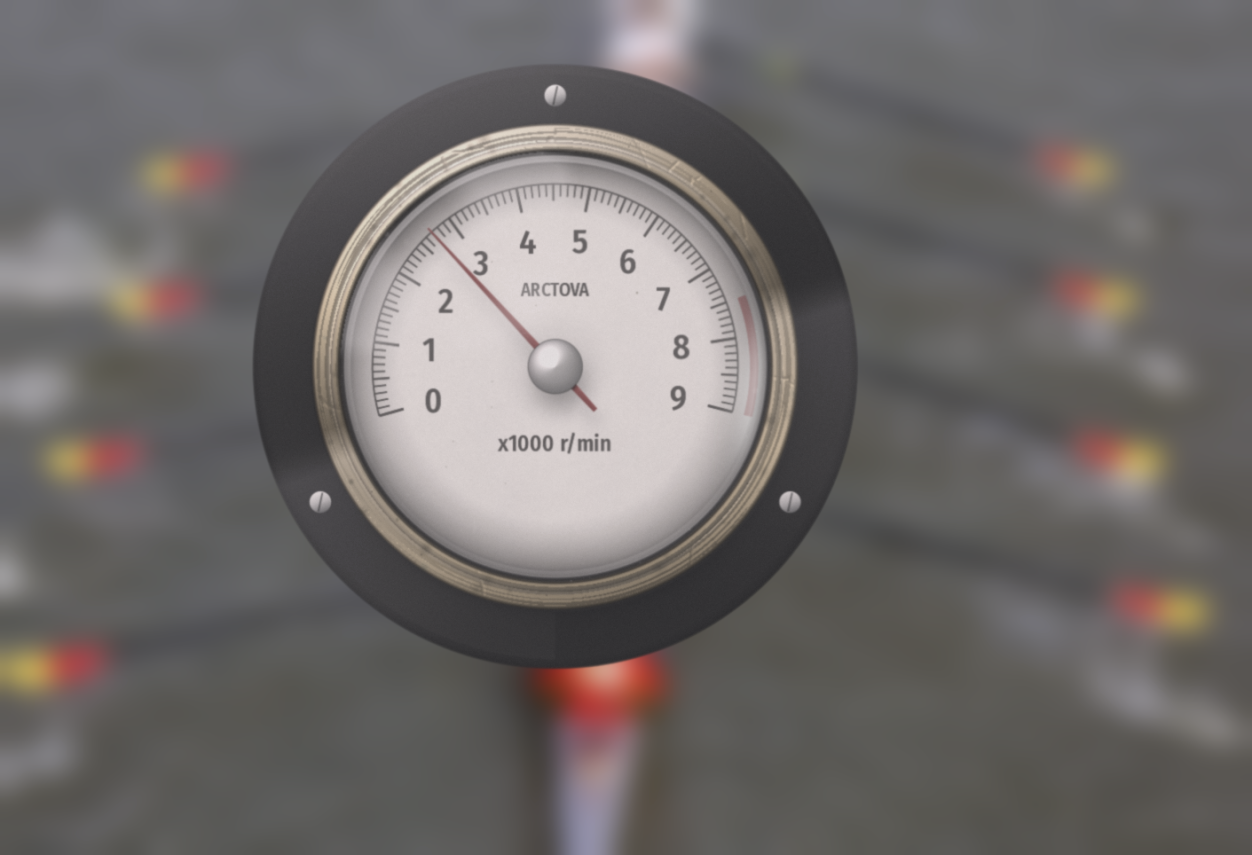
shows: 2700 rpm
